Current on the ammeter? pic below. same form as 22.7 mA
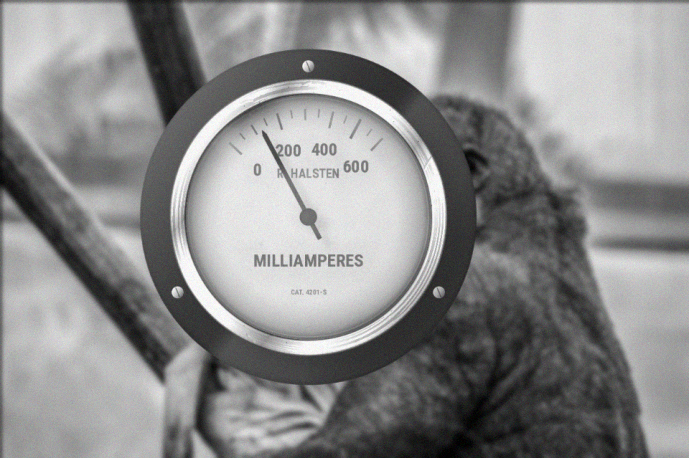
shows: 125 mA
